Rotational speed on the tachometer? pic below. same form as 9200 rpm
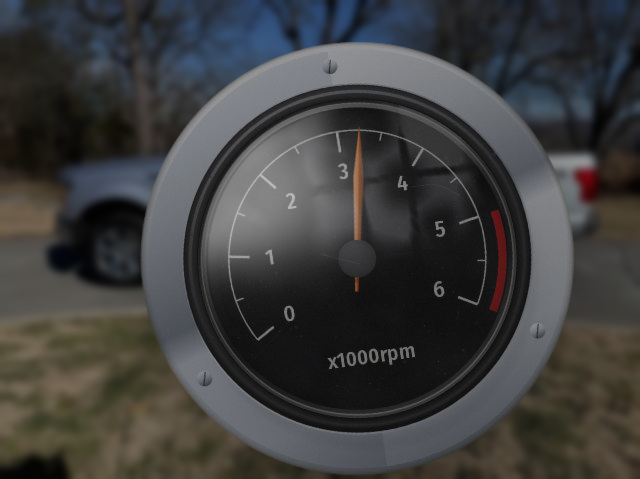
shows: 3250 rpm
